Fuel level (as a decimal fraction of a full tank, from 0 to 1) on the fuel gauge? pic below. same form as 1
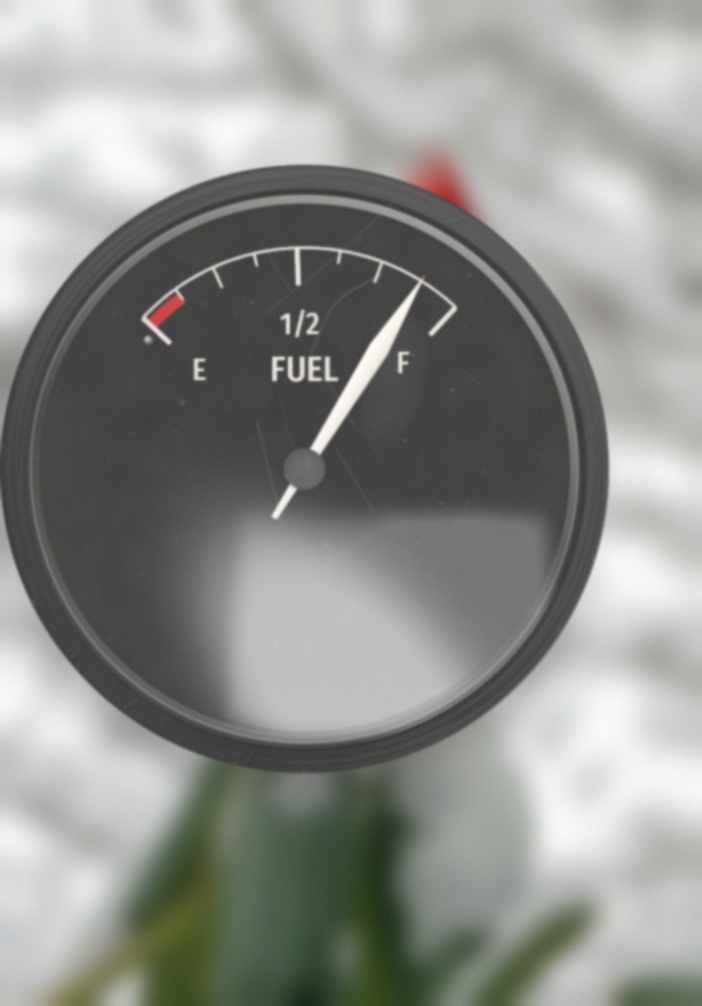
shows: 0.875
